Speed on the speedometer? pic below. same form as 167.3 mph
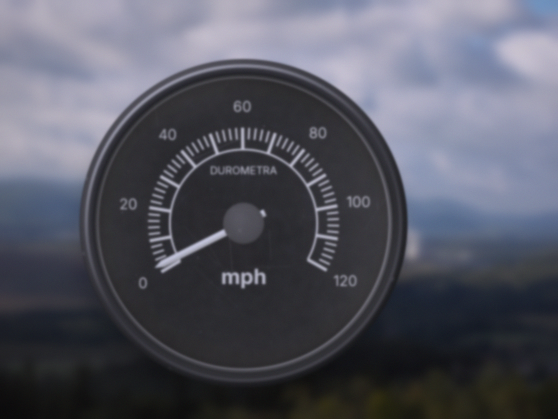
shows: 2 mph
